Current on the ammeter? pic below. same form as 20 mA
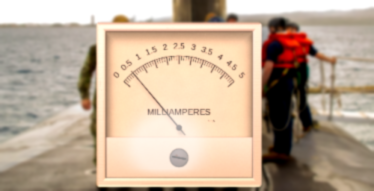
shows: 0.5 mA
